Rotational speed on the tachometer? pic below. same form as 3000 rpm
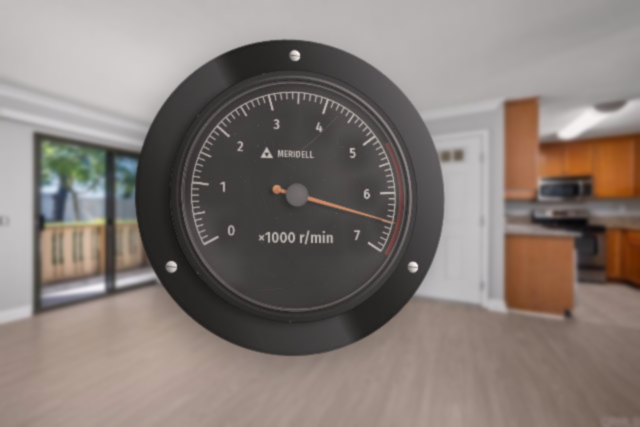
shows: 6500 rpm
